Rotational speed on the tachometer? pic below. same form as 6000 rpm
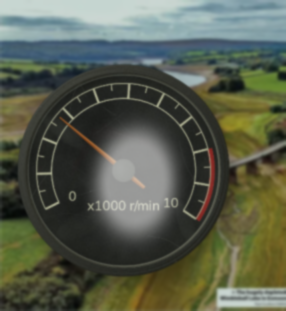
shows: 2750 rpm
